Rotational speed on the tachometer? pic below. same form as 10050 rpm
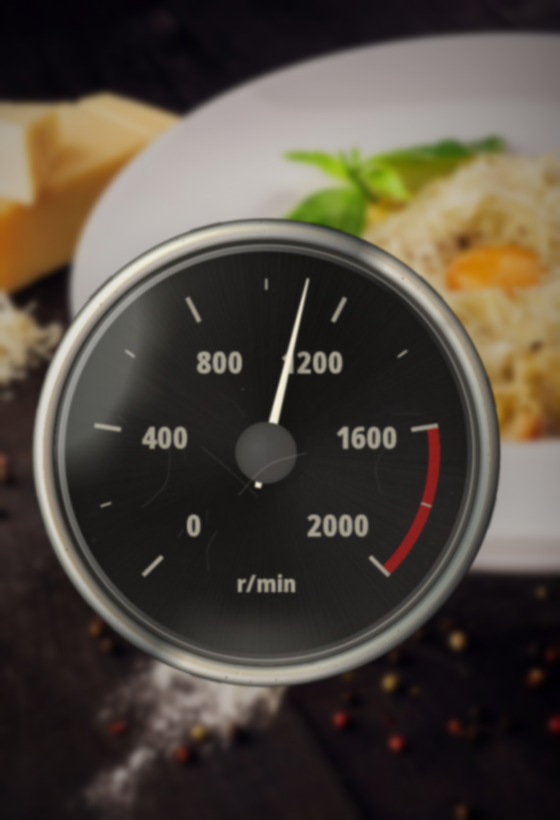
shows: 1100 rpm
